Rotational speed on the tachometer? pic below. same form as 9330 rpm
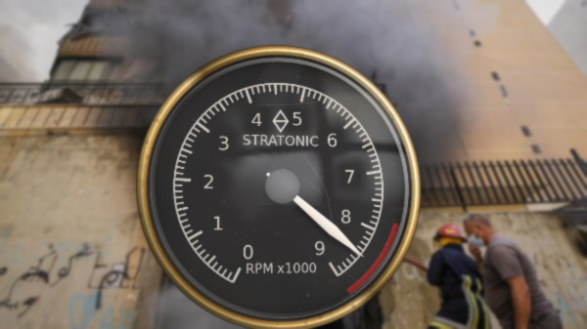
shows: 8500 rpm
